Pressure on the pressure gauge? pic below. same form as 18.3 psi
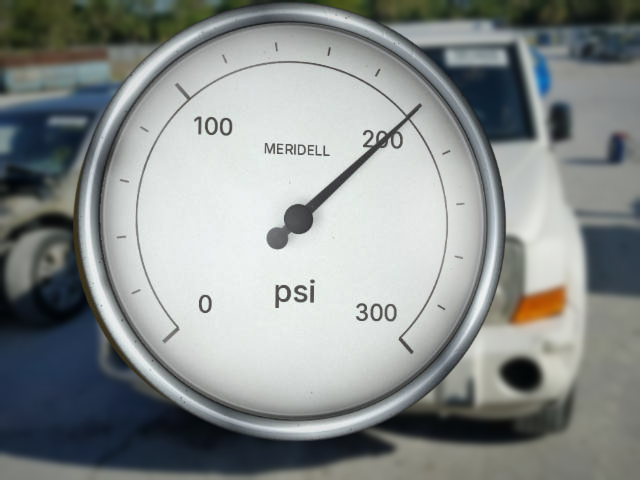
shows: 200 psi
